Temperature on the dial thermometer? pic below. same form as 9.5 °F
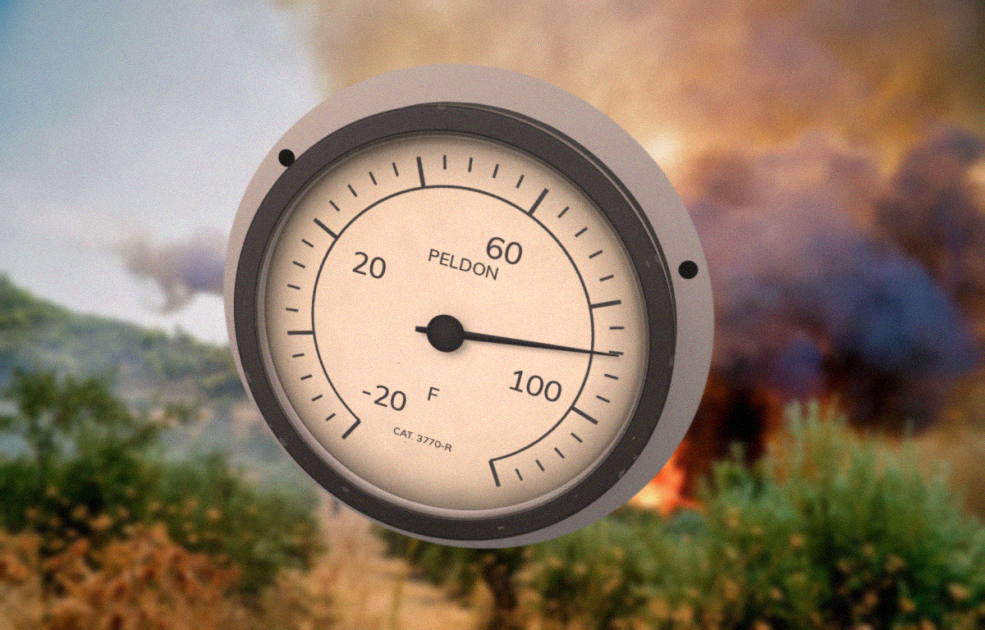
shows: 88 °F
